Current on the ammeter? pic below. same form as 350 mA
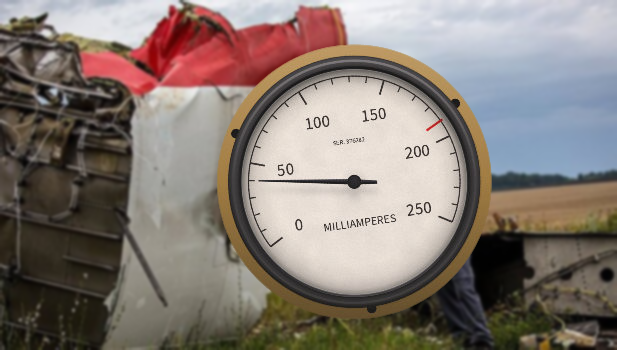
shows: 40 mA
